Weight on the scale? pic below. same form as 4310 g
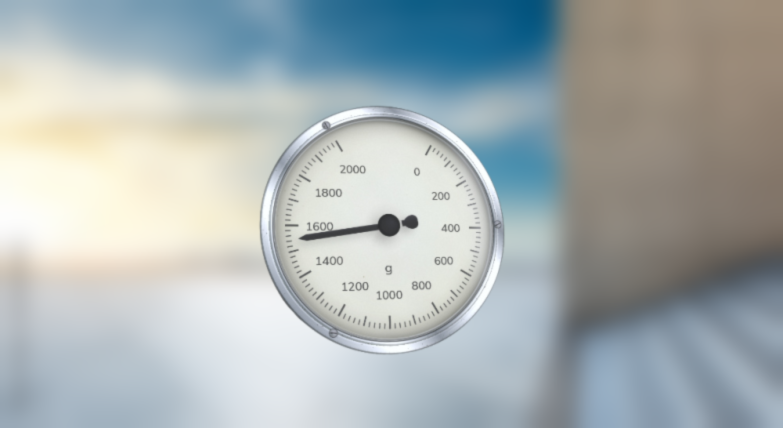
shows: 1540 g
